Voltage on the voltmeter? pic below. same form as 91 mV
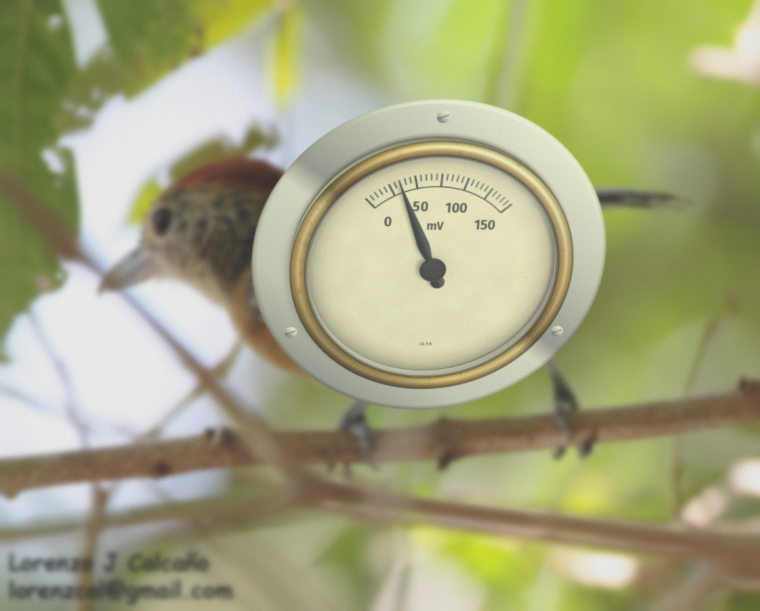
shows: 35 mV
